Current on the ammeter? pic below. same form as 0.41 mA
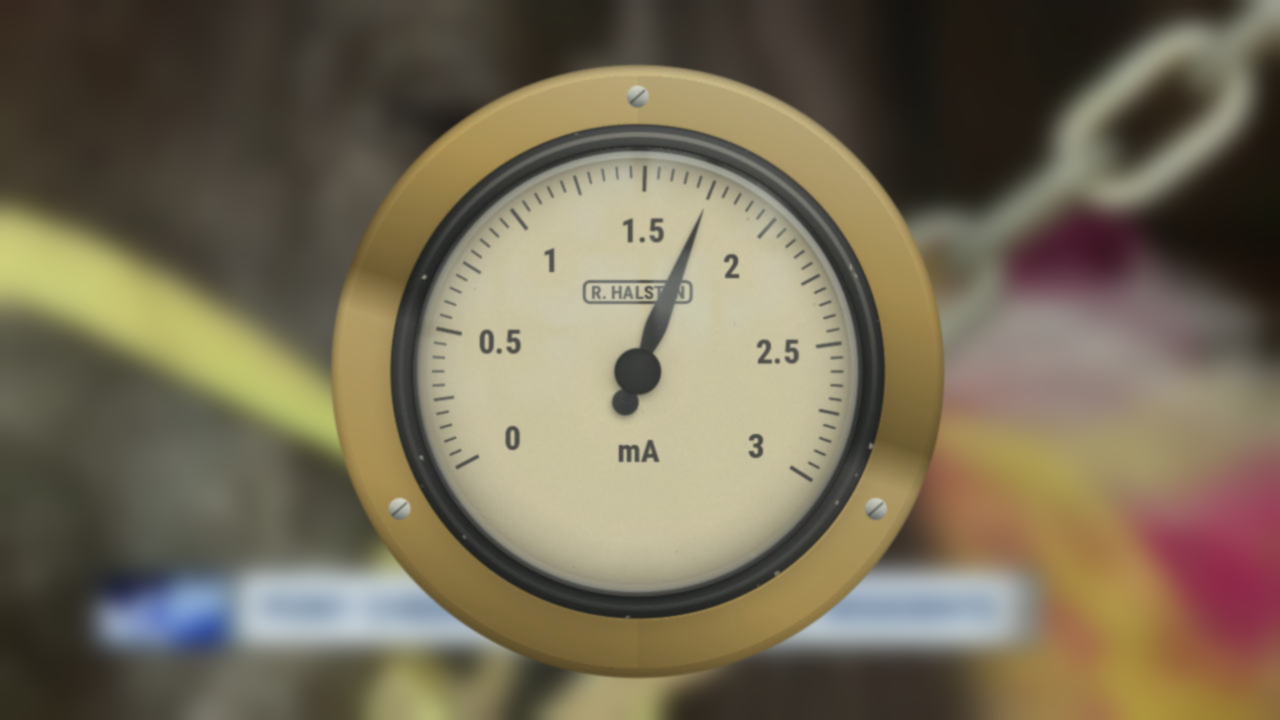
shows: 1.75 mA
